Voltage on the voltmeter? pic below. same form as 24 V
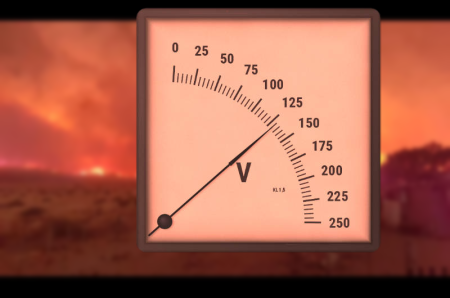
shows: 130 V
